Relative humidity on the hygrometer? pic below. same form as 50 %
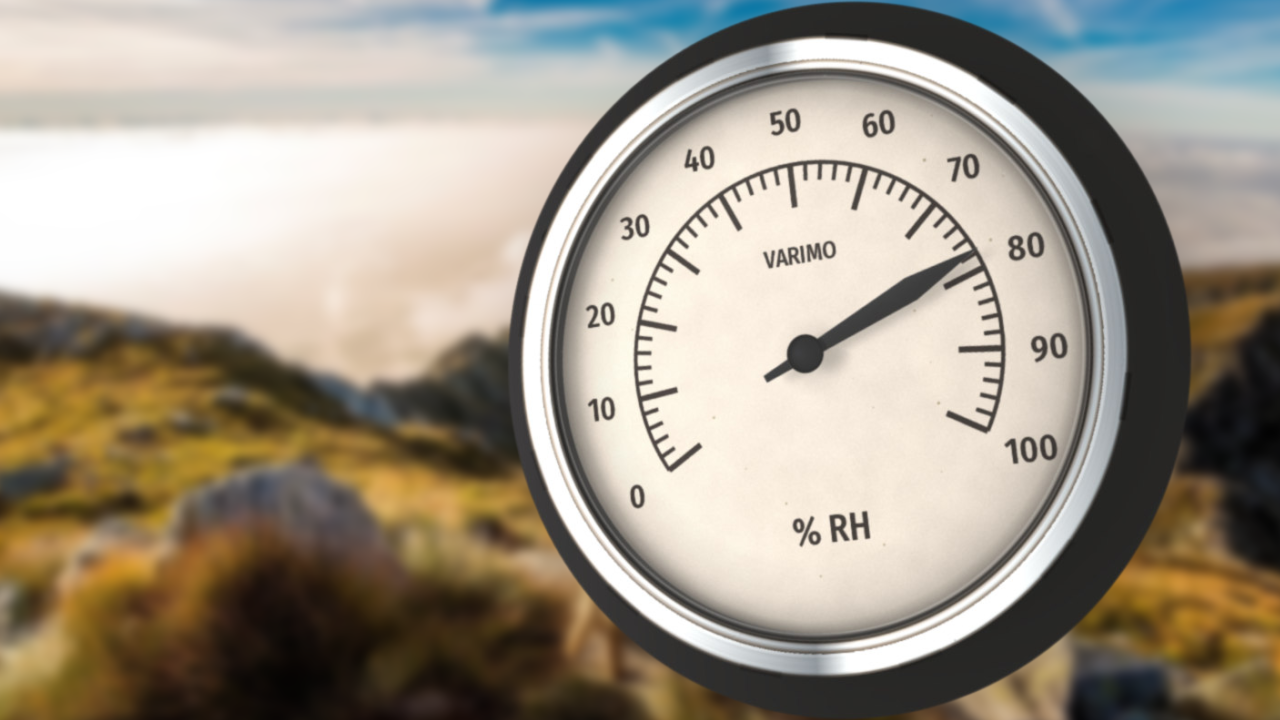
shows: 78 %
